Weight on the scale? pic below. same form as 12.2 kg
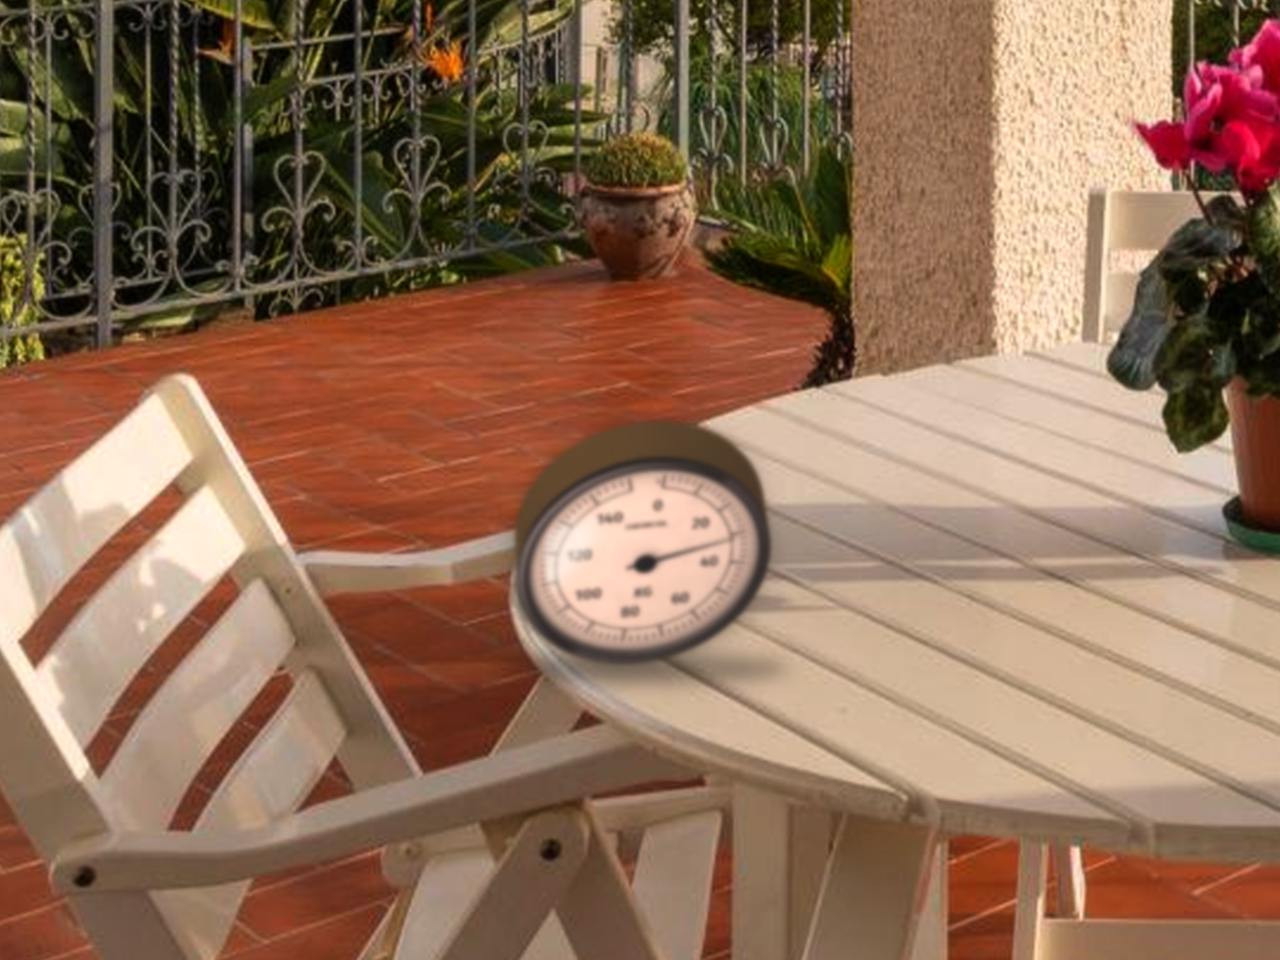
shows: 30 kg
